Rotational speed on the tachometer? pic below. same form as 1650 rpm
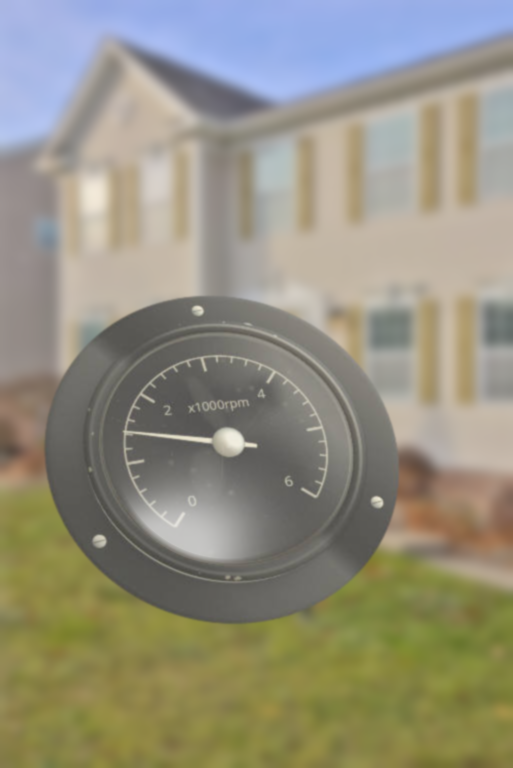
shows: 1400 rpm
